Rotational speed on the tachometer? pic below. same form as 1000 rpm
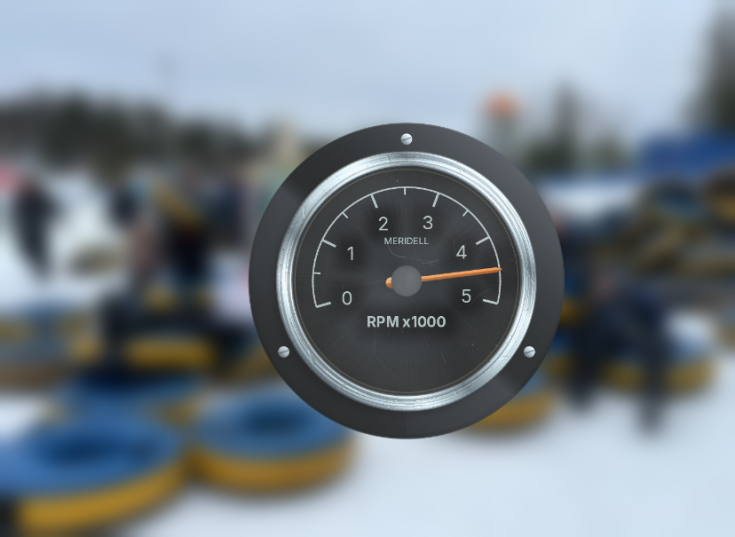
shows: 4500 rpm
